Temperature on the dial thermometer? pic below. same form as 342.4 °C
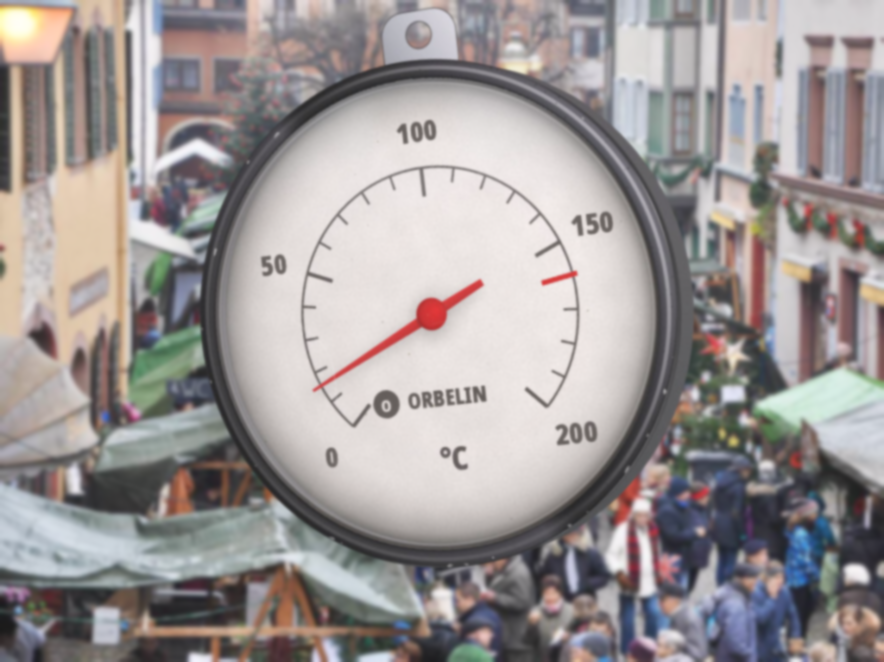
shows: 15 °C
